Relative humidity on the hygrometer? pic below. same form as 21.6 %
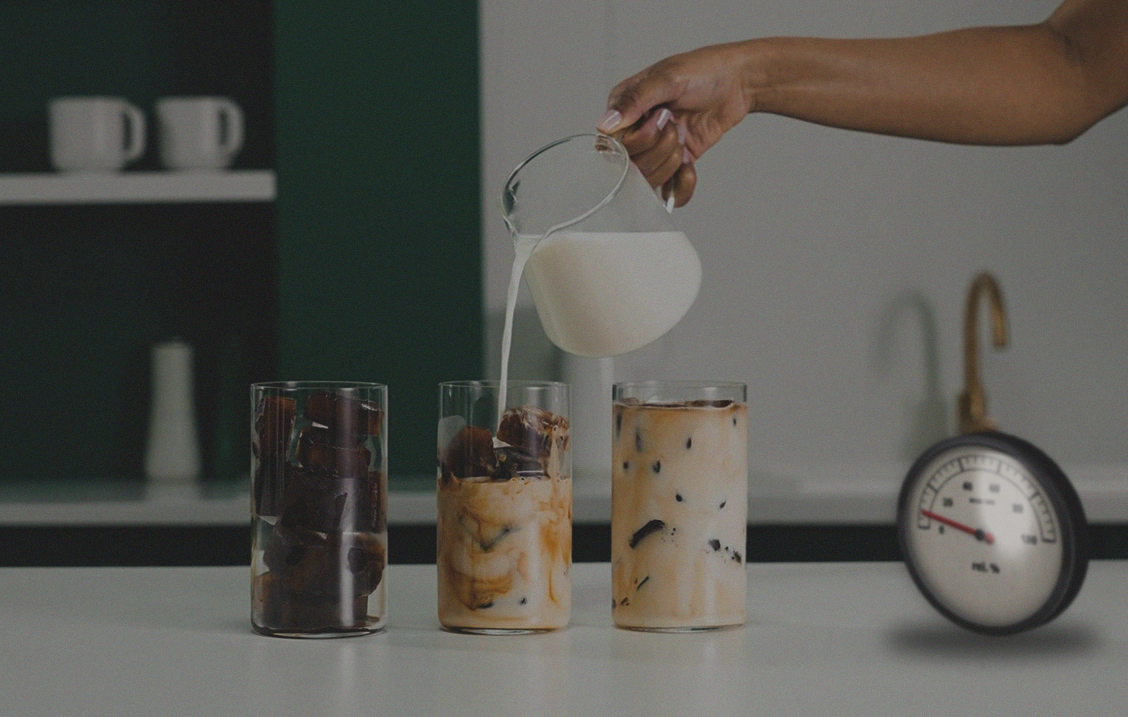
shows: 8 %
